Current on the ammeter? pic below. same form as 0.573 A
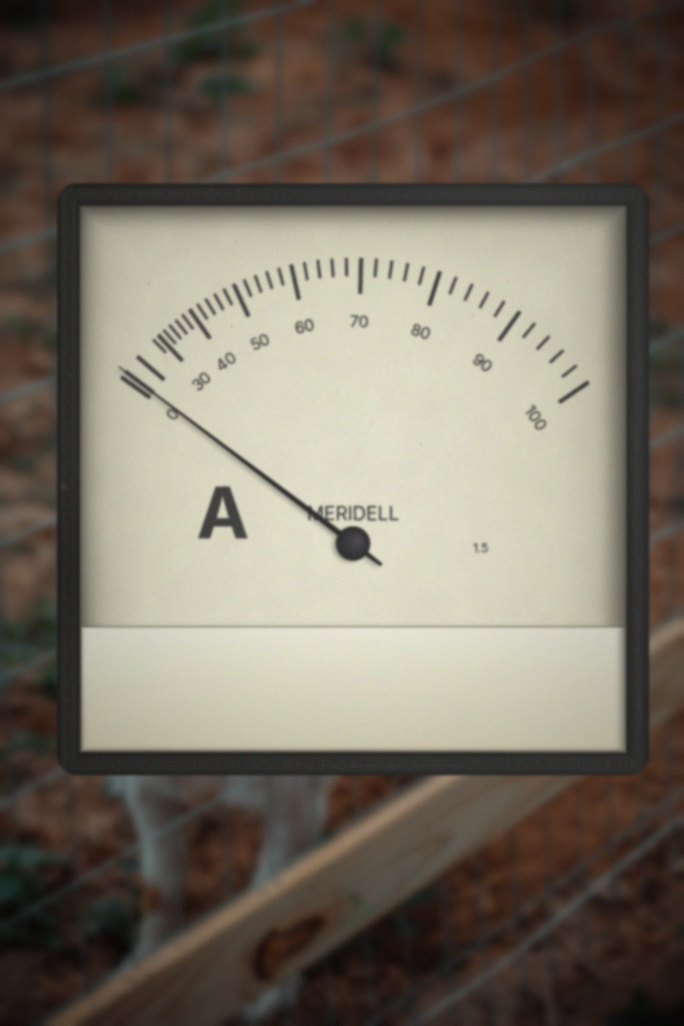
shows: 10 A
